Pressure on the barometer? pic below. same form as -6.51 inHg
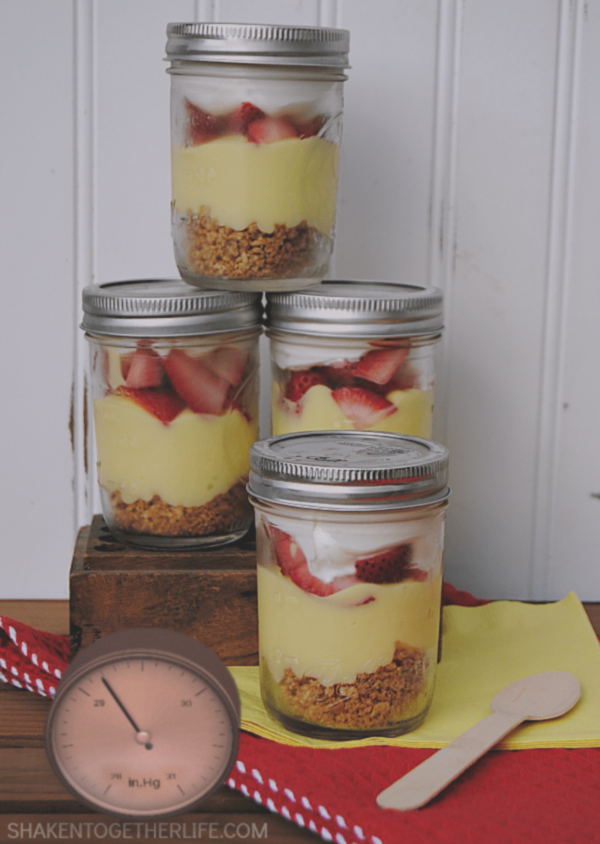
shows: 29.2 inHg
